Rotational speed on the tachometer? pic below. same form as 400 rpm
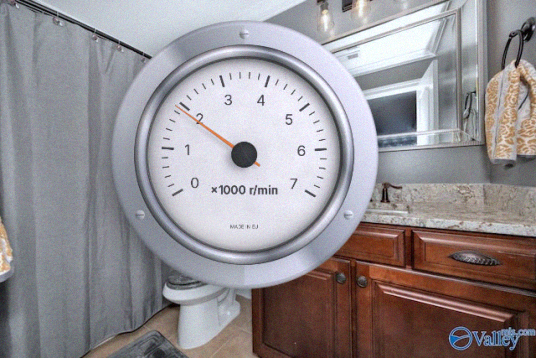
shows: 1900 rpm
